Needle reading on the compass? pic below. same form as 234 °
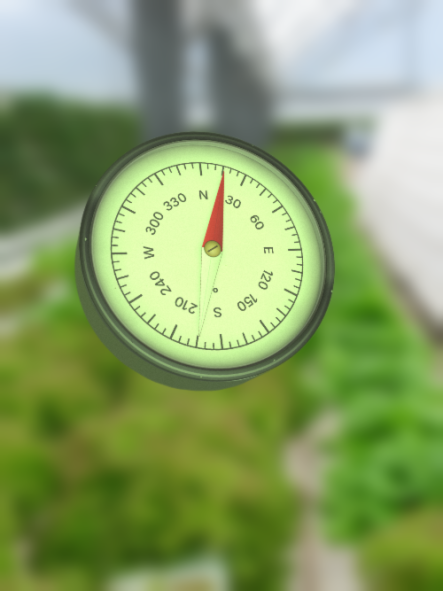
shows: 15 °
